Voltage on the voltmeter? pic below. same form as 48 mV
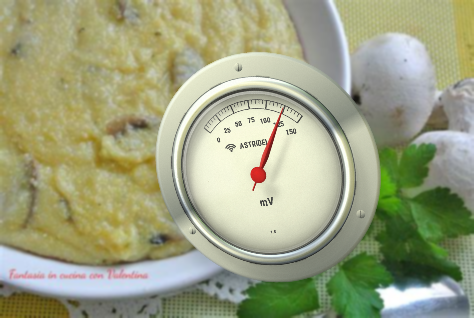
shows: 125 mV
